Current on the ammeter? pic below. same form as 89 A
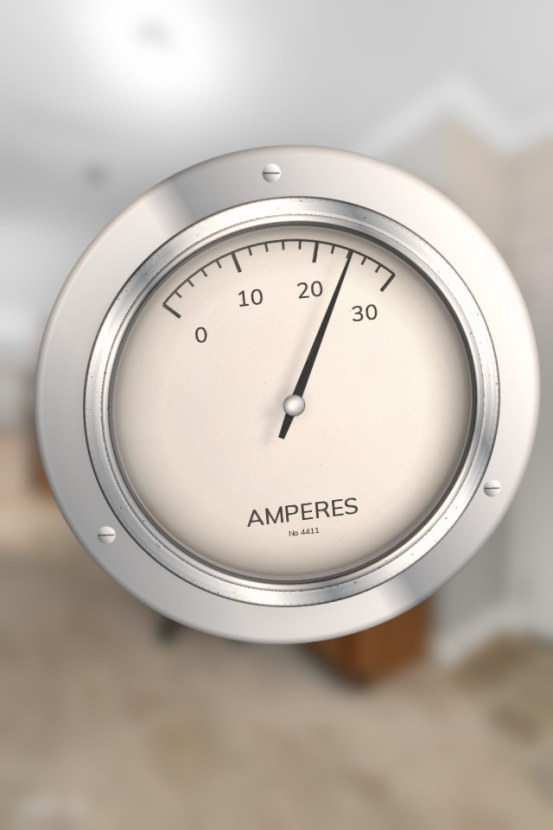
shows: 24 A
